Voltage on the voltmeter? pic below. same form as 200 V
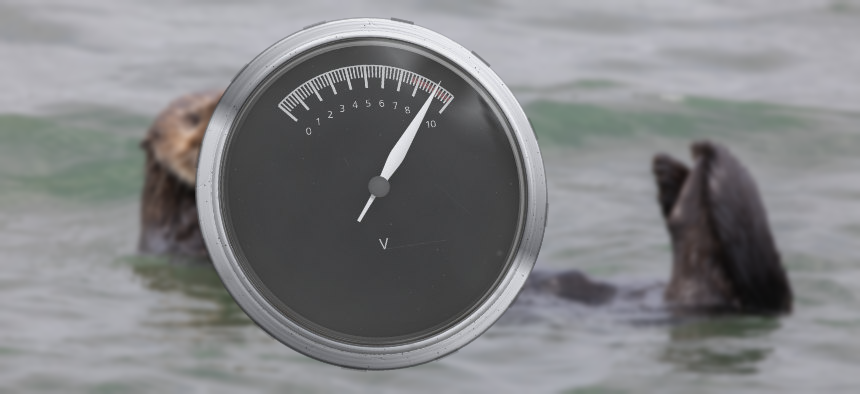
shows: 9 V
